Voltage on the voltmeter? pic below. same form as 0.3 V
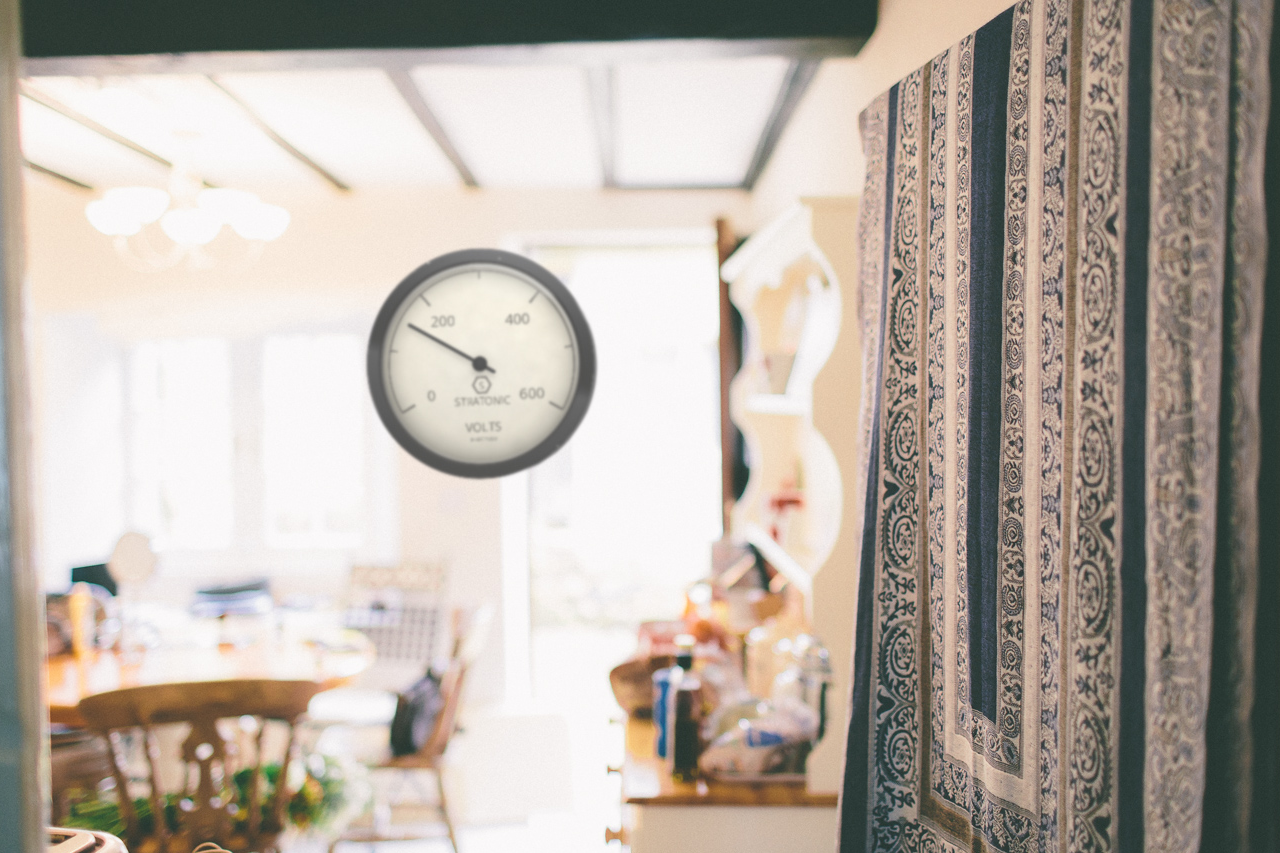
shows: 150 V
